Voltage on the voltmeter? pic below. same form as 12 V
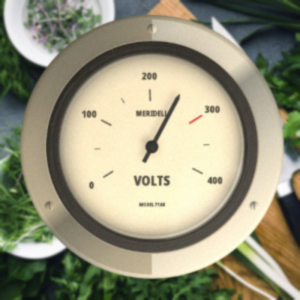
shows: 250 V
